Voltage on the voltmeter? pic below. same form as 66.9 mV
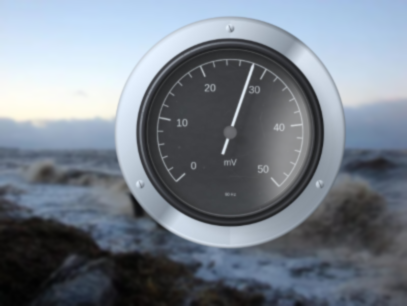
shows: 28 mV
